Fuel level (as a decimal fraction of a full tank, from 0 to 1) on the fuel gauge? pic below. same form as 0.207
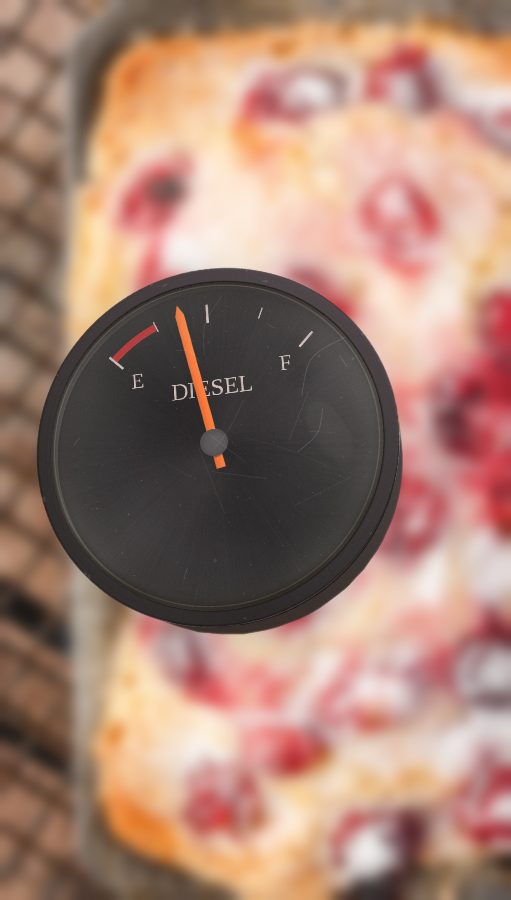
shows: 0.375
